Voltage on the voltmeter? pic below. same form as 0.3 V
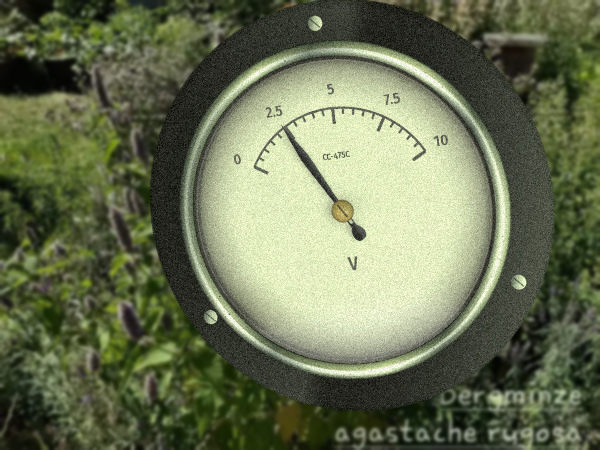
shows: 2.5 V
